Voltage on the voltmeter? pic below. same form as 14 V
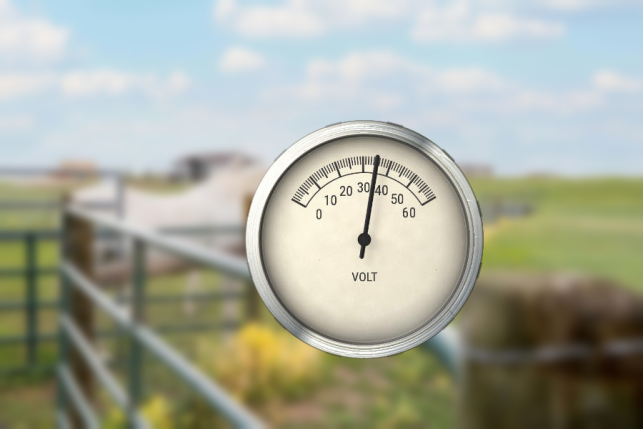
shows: 35 V
